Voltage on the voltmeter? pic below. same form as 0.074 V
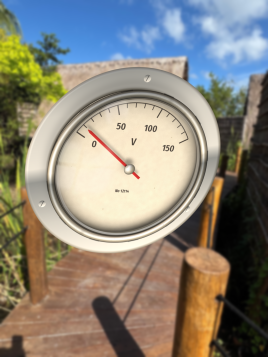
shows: 10 V
